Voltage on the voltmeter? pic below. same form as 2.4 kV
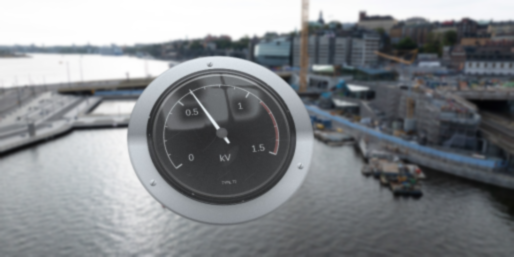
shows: 0.6 kV
